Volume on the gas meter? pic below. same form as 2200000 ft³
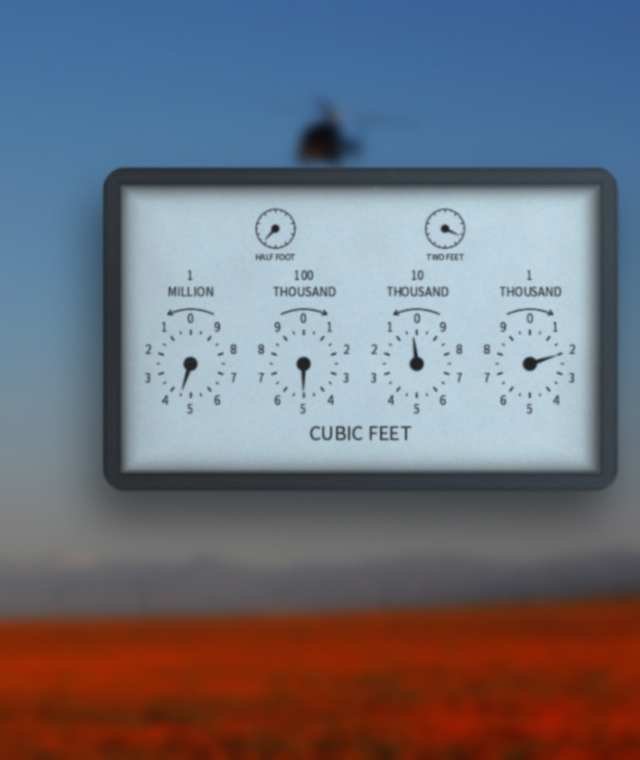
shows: 450200 ft³
